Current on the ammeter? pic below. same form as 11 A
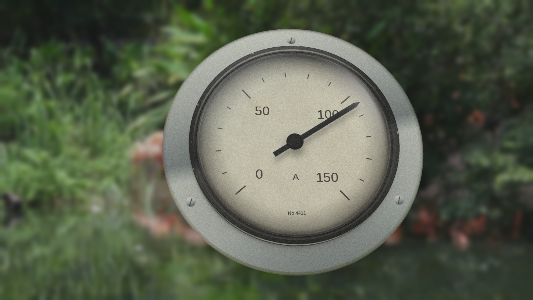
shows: 105 A
